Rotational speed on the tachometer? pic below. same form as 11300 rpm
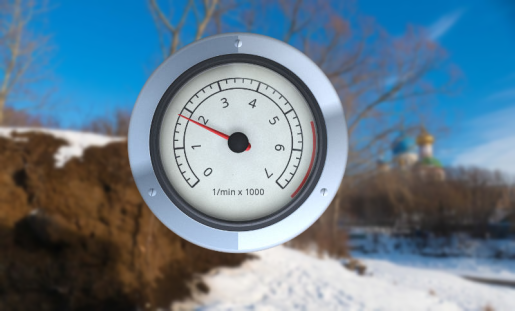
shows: 1800 rpm
